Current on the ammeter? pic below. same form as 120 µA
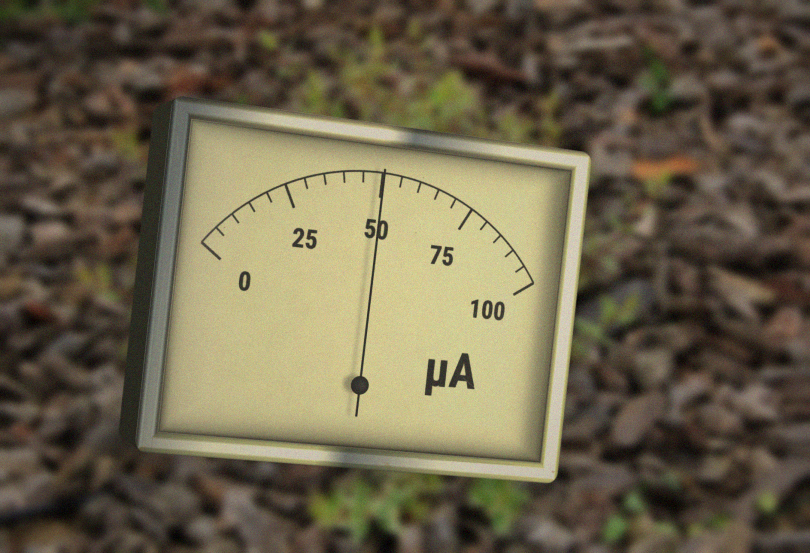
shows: 50 µA
